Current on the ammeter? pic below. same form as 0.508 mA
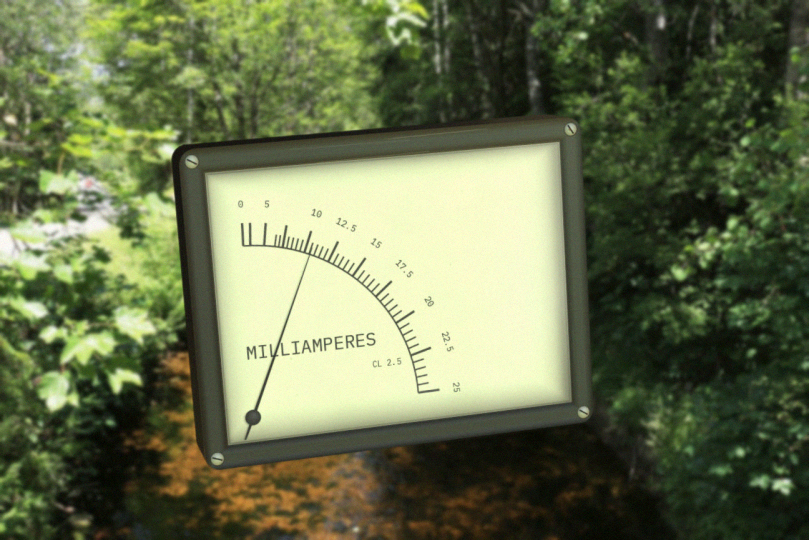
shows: 10.5 mA
